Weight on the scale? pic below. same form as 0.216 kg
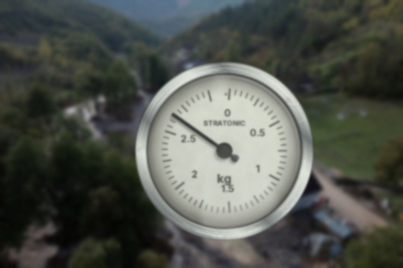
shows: 2.65 kg
